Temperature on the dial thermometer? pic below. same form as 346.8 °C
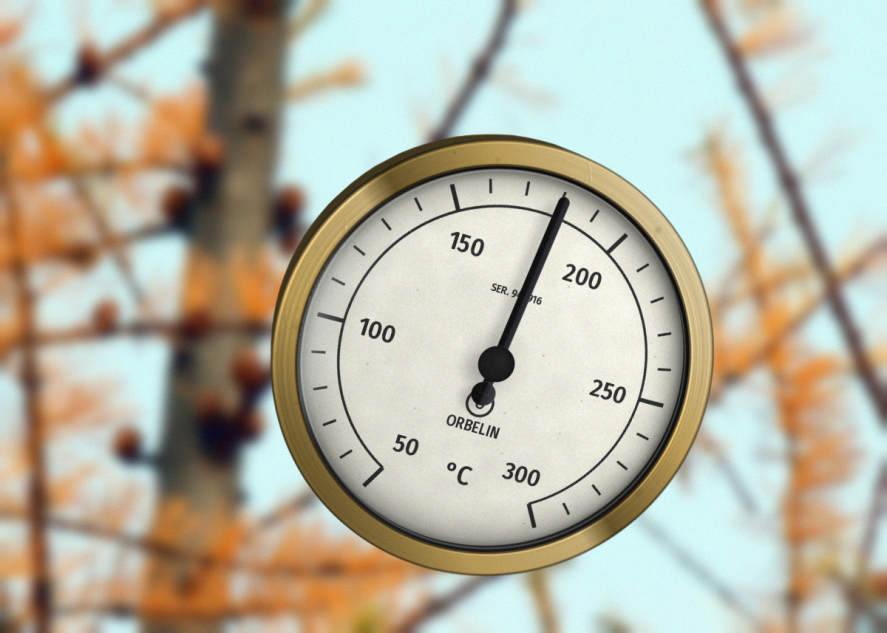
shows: 180 °C
